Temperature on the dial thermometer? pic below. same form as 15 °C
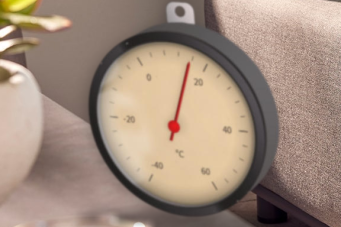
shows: 16 °C
